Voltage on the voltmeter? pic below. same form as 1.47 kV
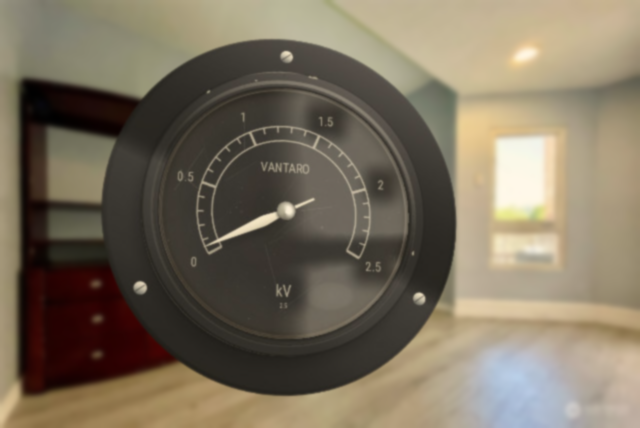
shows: 0.05 kV
